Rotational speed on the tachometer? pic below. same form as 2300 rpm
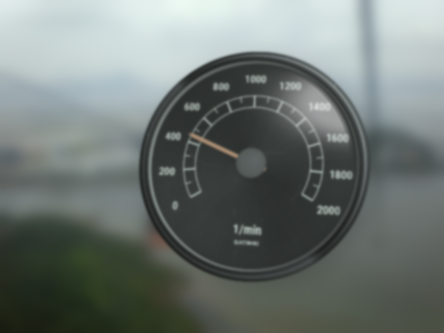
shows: 450 rpm
